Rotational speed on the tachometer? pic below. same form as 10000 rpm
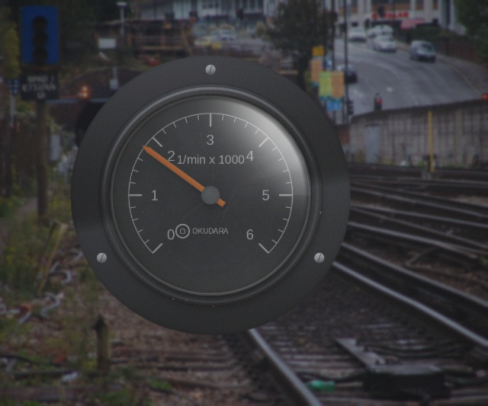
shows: 1800 rpm
